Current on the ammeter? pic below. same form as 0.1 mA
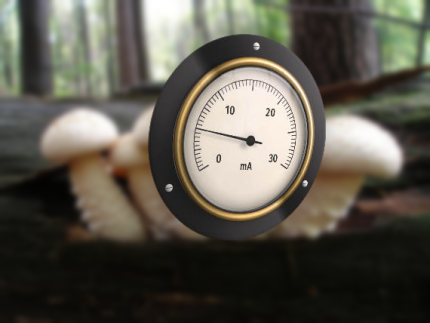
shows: 5 mA
